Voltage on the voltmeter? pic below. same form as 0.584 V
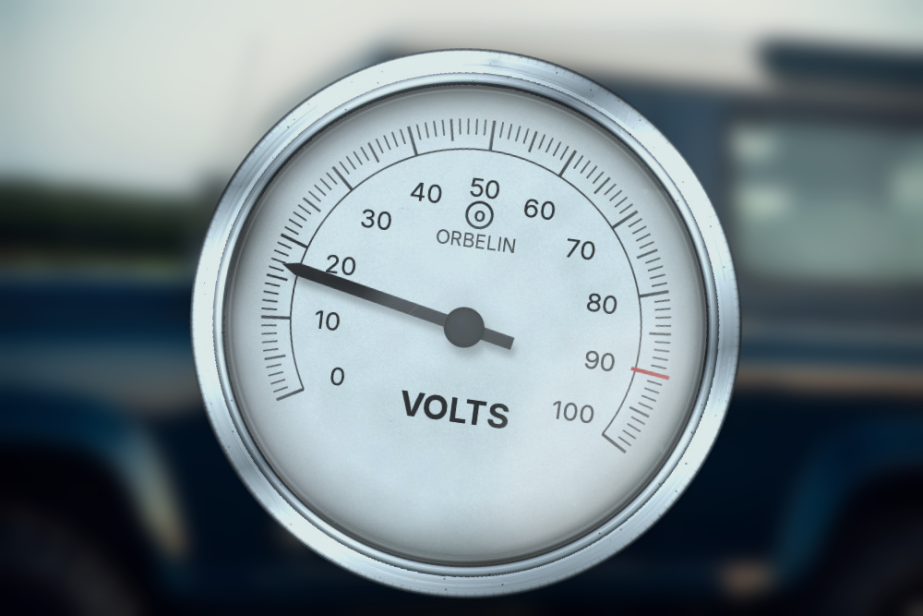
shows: 17 V
